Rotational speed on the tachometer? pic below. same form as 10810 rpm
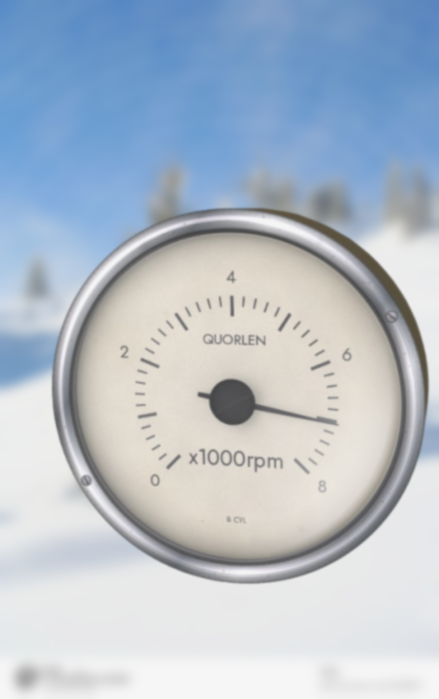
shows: 7000 rpm
